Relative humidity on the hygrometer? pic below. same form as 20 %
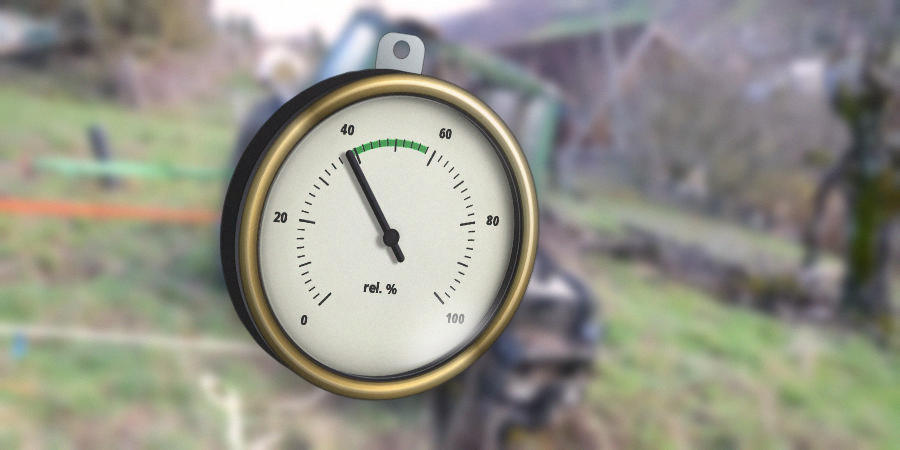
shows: 38 %
